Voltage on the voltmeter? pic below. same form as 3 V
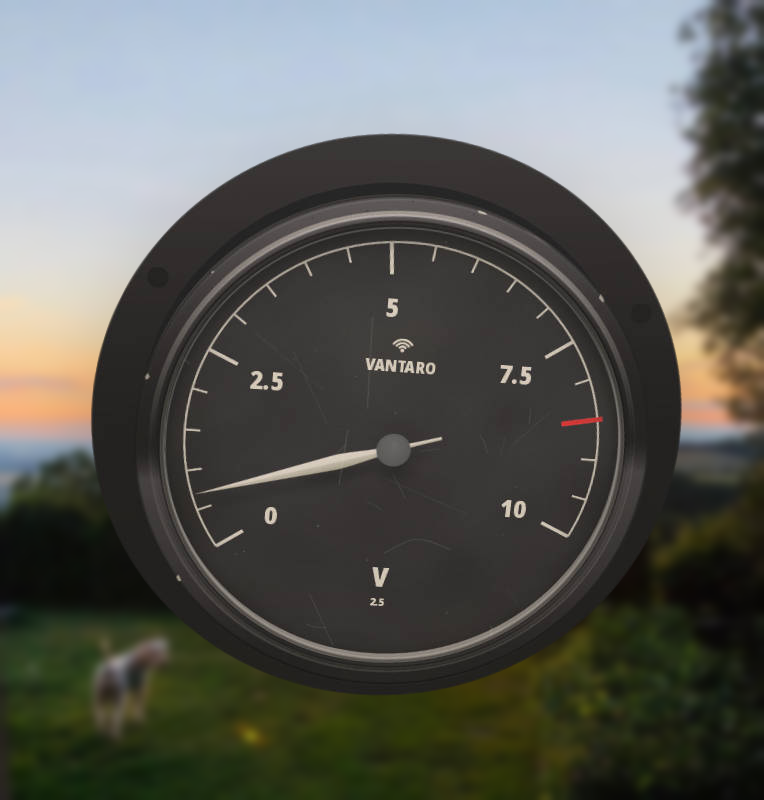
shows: 0.75 V
